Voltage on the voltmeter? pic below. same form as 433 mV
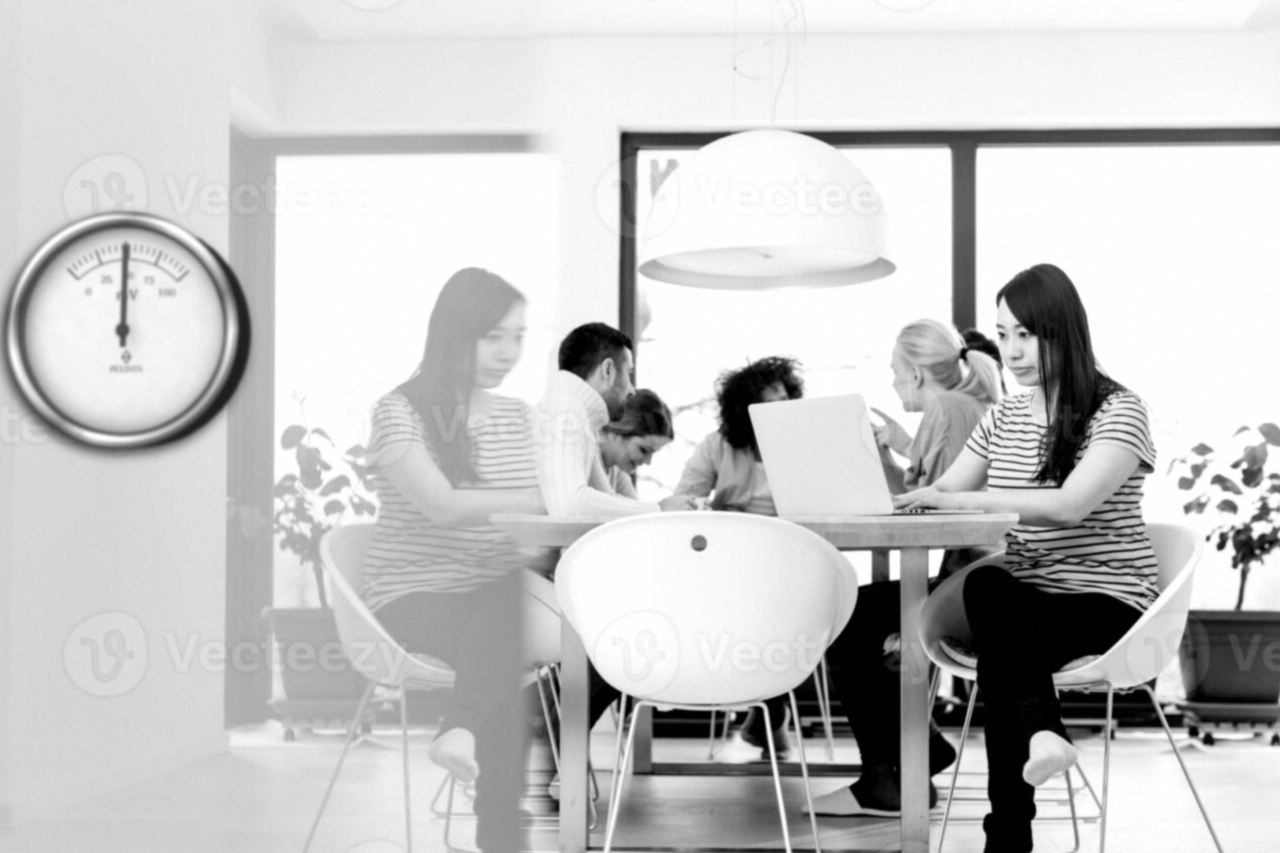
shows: 50 mV
